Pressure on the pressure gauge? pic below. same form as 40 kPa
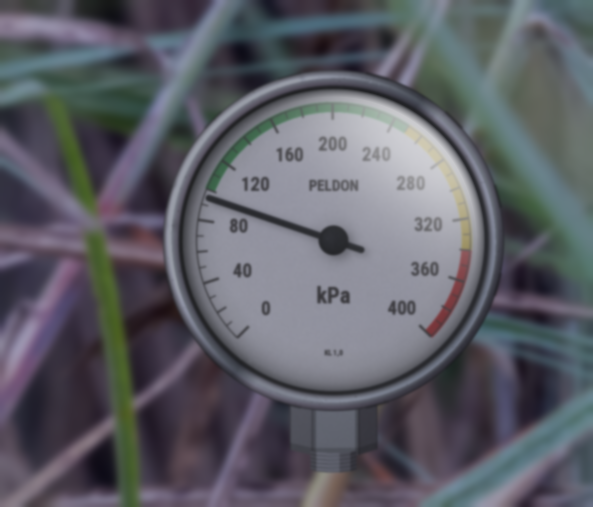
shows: 95 kPa
